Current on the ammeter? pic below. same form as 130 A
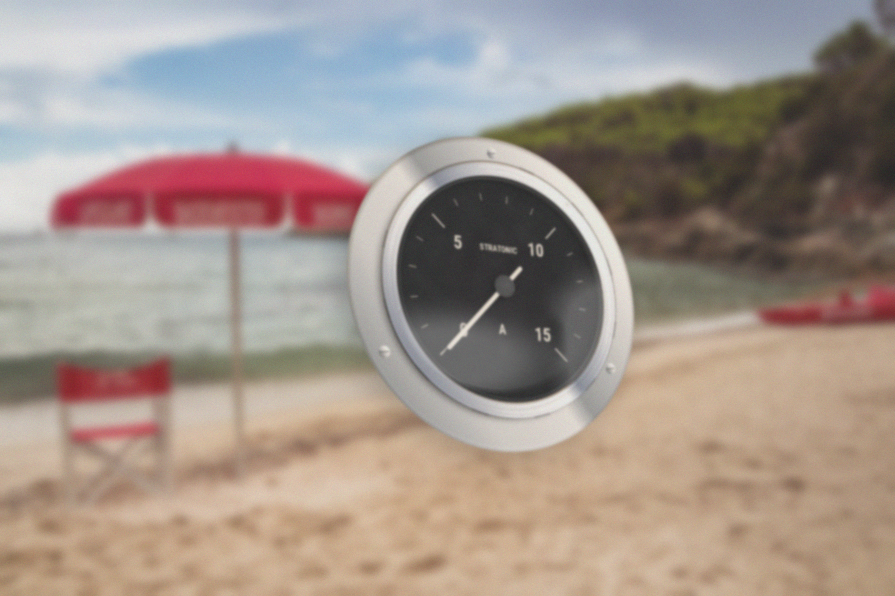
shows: 0 A
